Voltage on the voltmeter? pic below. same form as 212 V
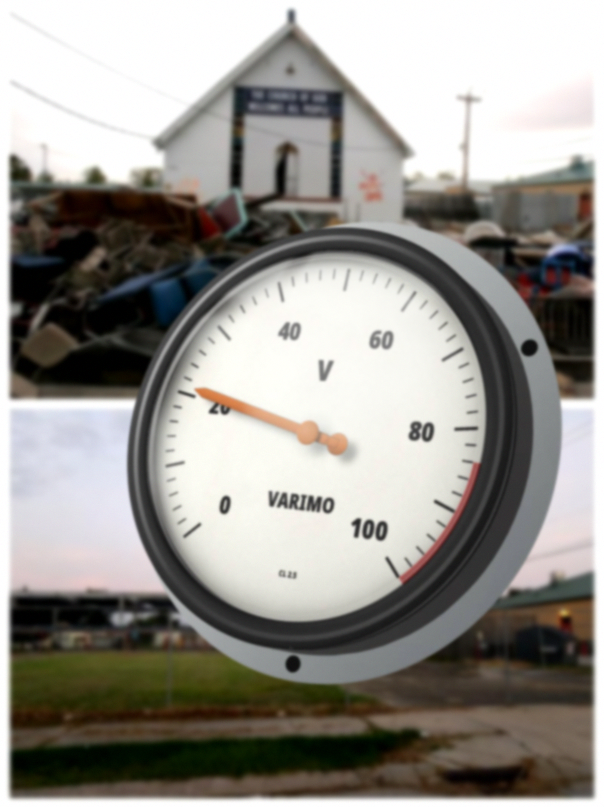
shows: 21 V
